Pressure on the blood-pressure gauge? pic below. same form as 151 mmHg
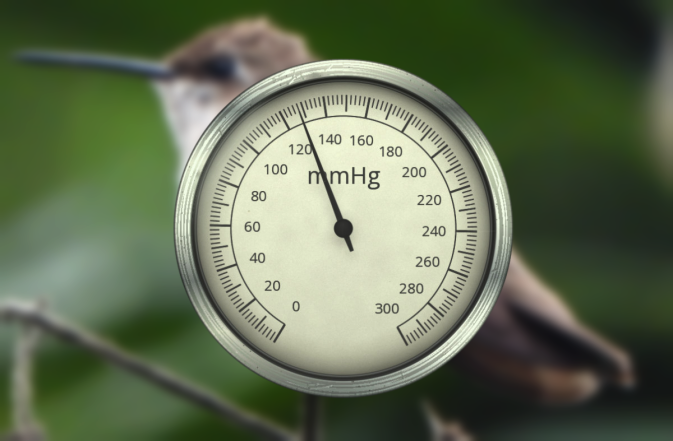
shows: 128 mmHg
